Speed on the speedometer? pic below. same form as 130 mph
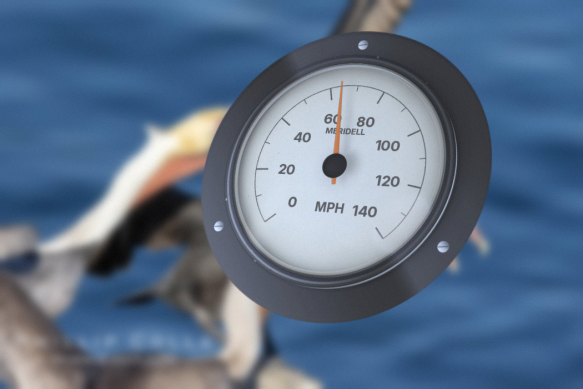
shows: 65 mph
